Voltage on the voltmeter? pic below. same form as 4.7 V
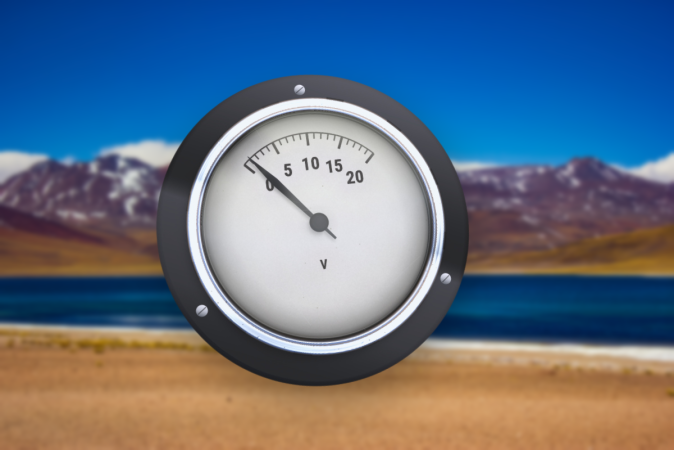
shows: 1 V
